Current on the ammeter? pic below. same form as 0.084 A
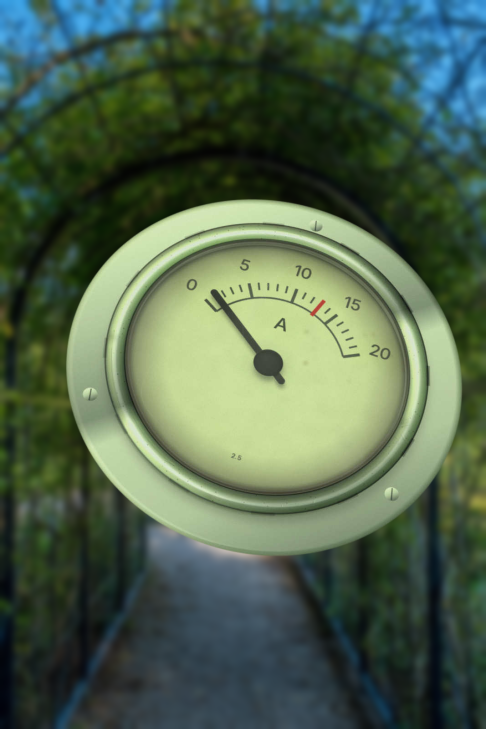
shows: 1 A
